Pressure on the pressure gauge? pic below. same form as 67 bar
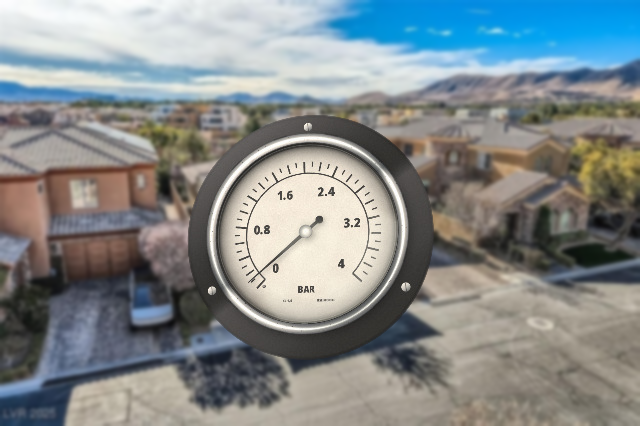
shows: 0.1 bar
